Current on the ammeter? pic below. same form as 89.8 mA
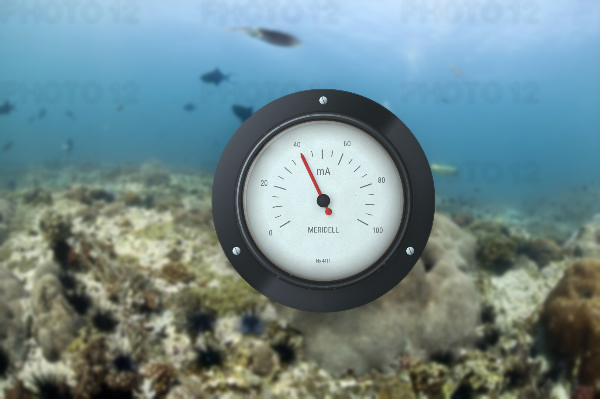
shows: 40 mA
